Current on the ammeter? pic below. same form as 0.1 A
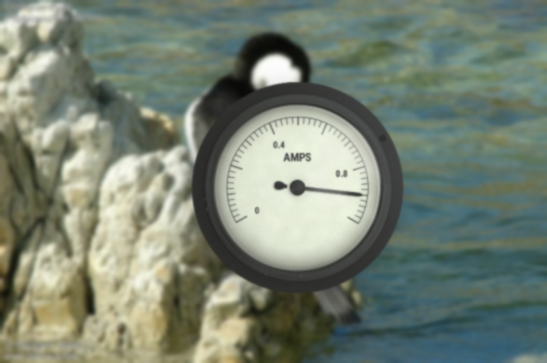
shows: 0.9 A
